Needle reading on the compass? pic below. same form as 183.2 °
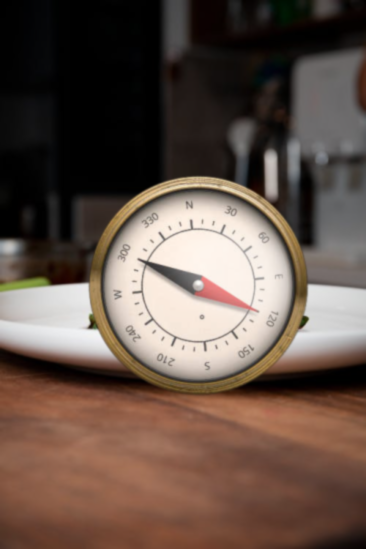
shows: 120 °
